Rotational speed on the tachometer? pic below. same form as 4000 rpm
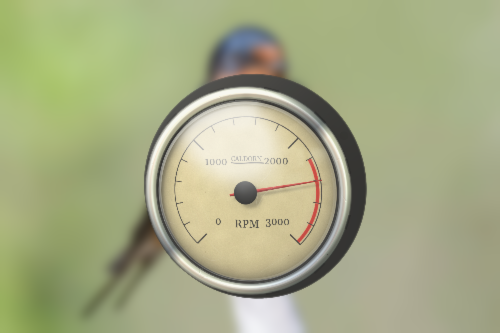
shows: 2400 rpm
